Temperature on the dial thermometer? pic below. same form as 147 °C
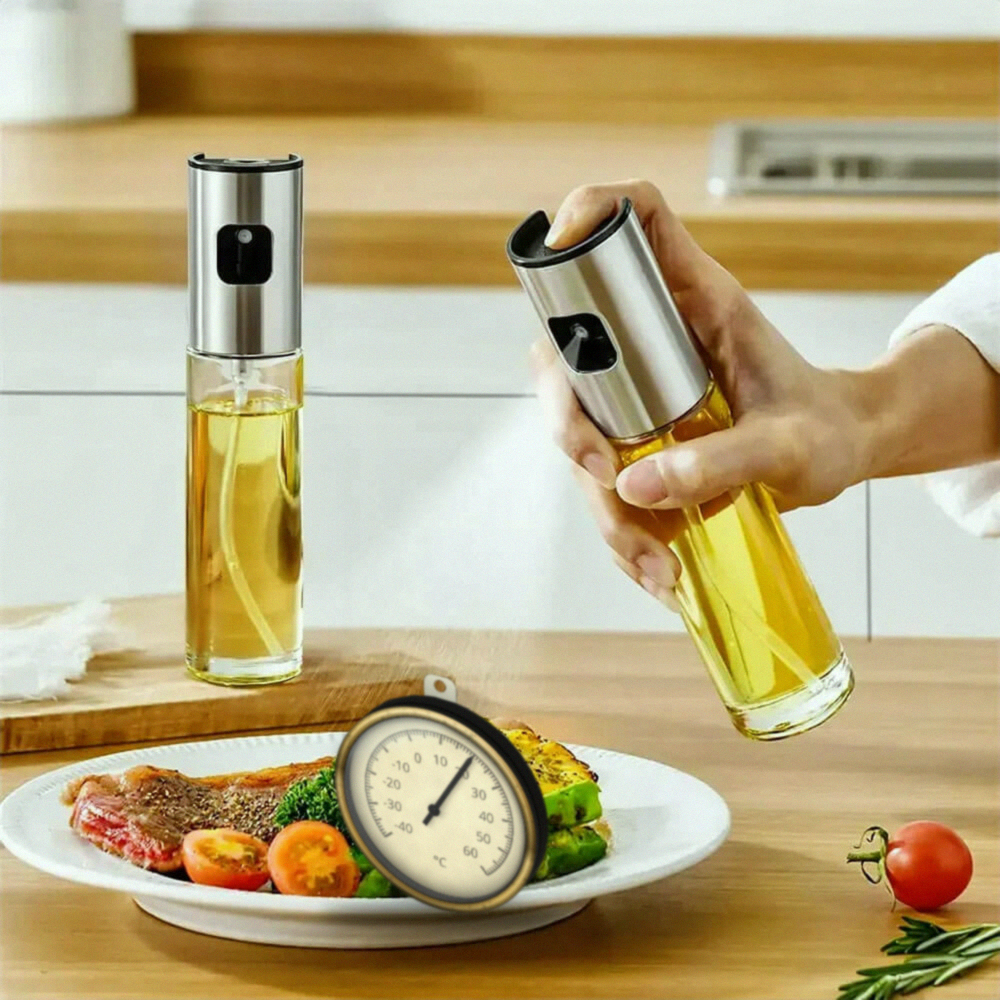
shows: 20 °C
